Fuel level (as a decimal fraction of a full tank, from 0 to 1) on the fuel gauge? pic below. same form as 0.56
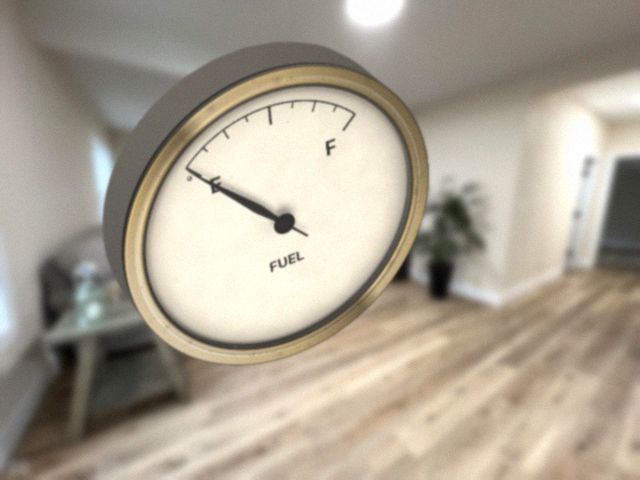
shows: 0
